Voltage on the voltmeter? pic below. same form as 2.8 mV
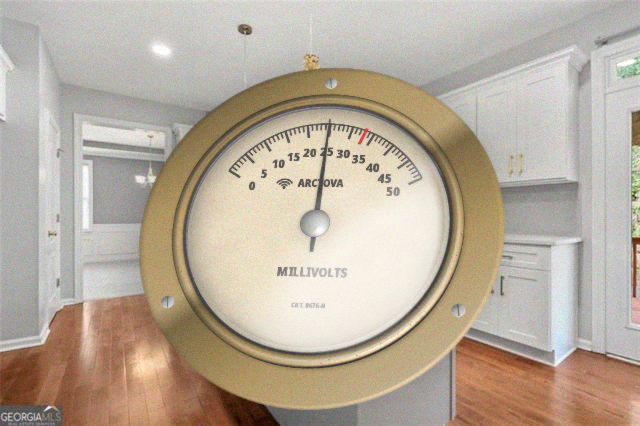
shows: 25 mV
